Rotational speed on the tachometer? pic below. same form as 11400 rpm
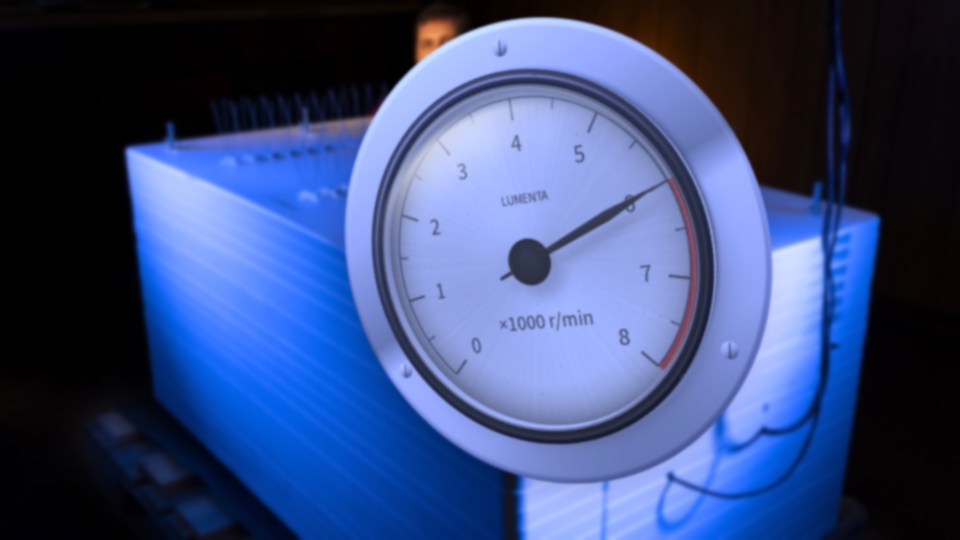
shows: 6000 rpm
